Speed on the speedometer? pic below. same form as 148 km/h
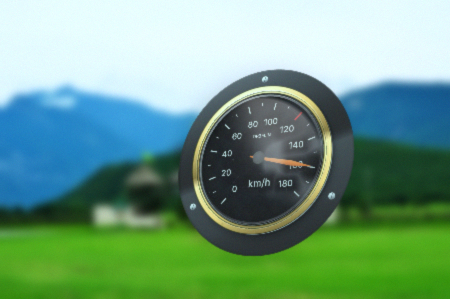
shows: 160 km/h
